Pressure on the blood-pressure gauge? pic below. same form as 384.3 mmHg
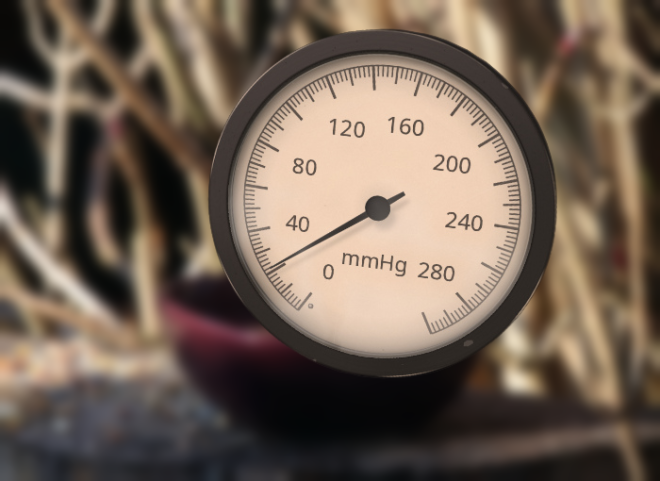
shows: 22 mmHg
